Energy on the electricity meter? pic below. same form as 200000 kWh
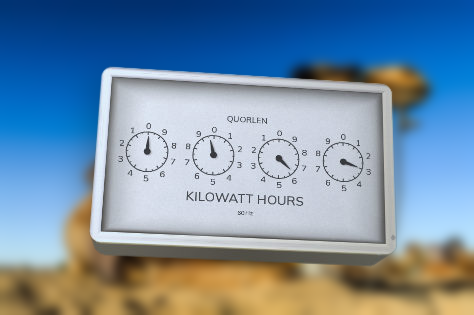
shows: 9963 kWh
